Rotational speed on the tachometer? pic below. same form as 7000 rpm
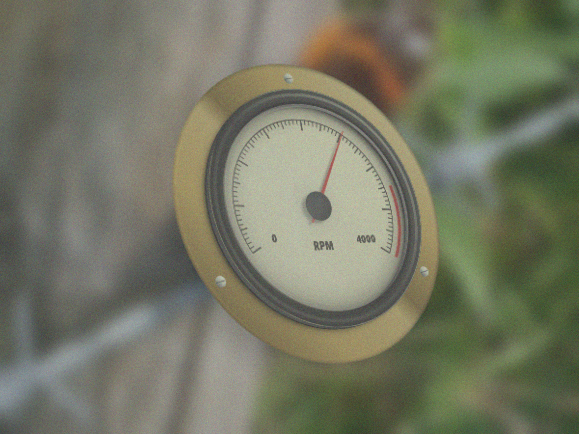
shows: 2500 rpm
